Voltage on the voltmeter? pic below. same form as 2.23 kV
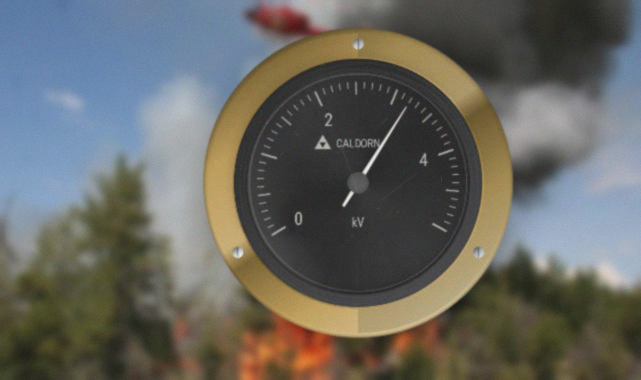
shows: 3.2 kV
